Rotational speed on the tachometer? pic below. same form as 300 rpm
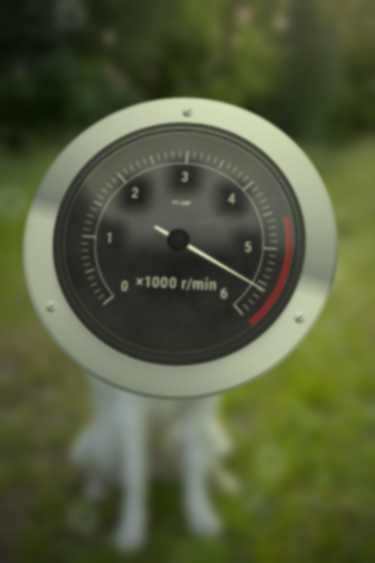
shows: 5600 rpm
